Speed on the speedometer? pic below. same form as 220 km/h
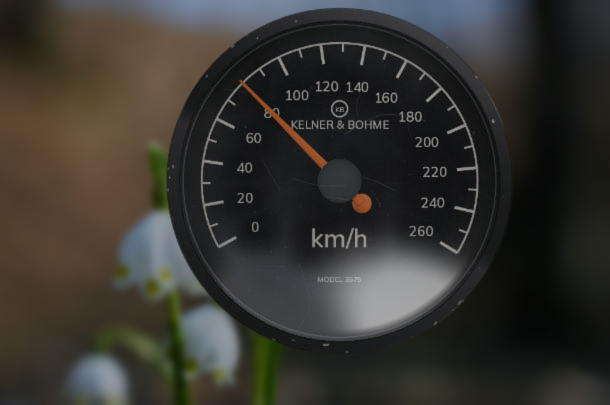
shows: 80 km/h
